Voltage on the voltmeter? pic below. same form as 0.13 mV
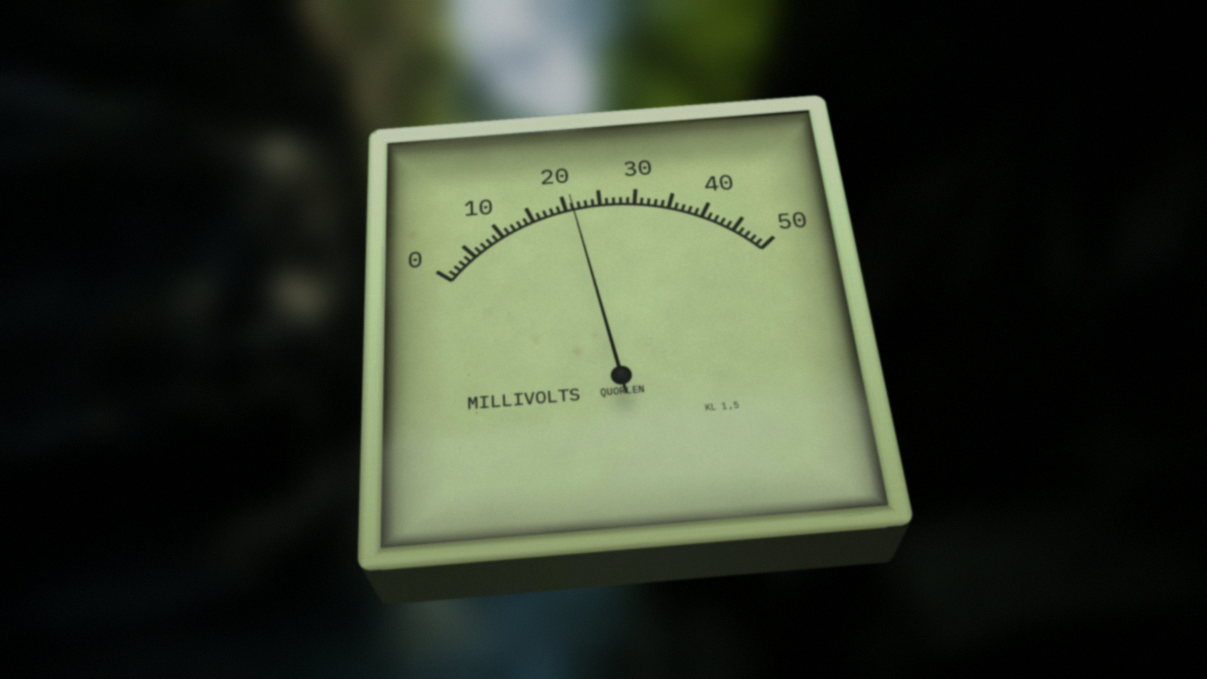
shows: 21 mV
